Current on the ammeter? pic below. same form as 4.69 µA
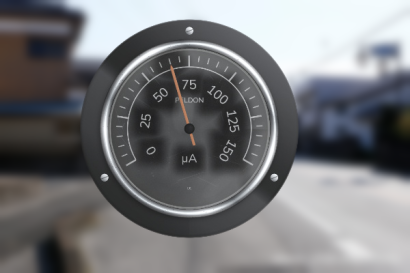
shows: 65 µA
